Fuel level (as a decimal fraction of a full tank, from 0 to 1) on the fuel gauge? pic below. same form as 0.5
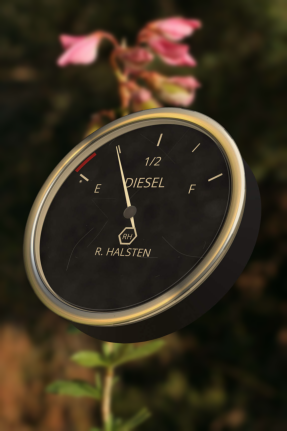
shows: 0.25
